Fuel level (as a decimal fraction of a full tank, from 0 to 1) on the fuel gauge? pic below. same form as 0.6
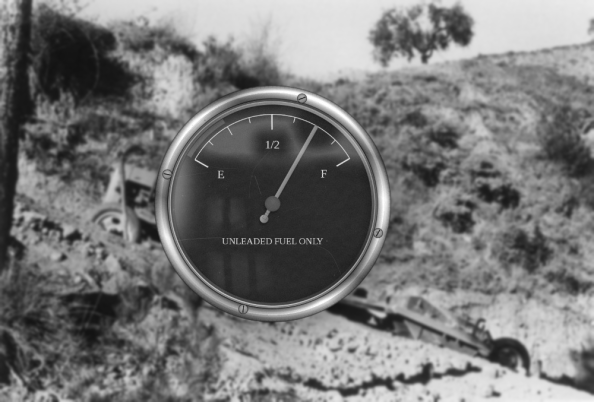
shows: 0.75
